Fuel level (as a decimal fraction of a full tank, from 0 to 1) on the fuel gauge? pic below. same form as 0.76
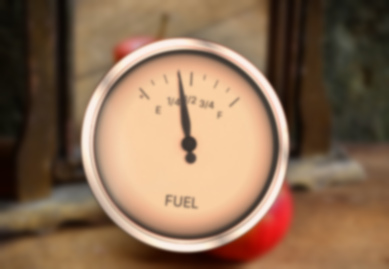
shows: 0.375
